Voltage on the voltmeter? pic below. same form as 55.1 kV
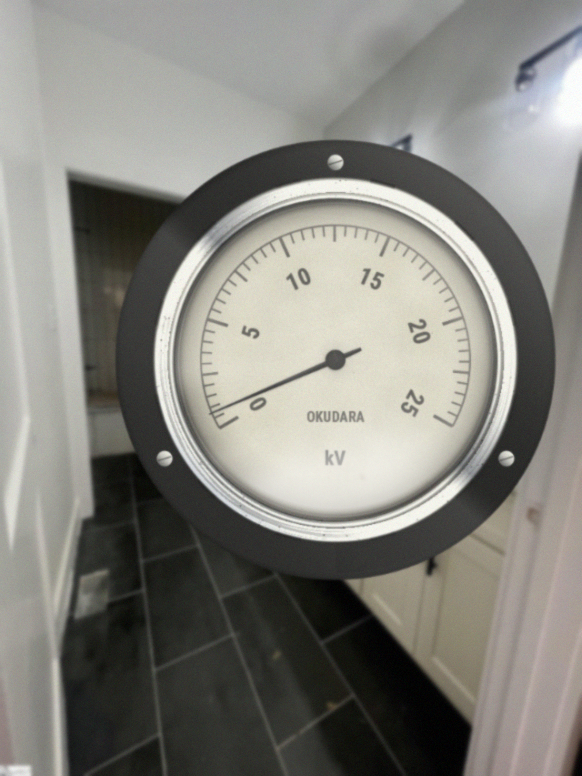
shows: 0.75 kV
